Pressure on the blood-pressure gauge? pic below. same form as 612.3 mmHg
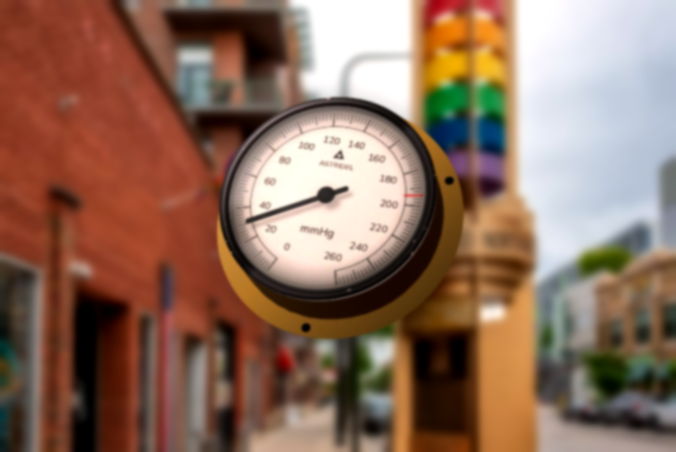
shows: 30 mmHg
